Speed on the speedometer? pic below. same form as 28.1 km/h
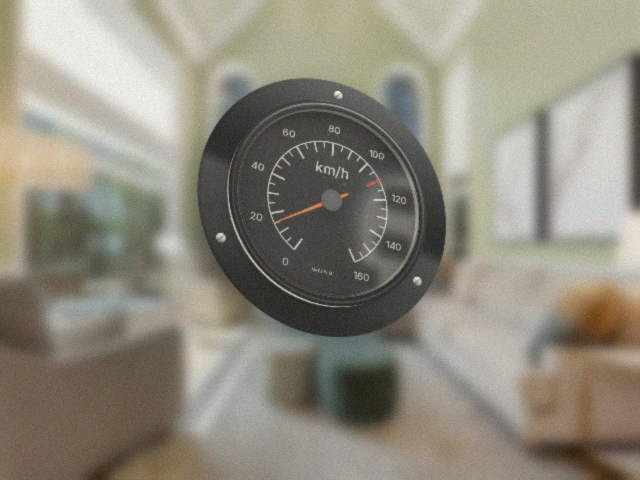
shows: 15 km/h
